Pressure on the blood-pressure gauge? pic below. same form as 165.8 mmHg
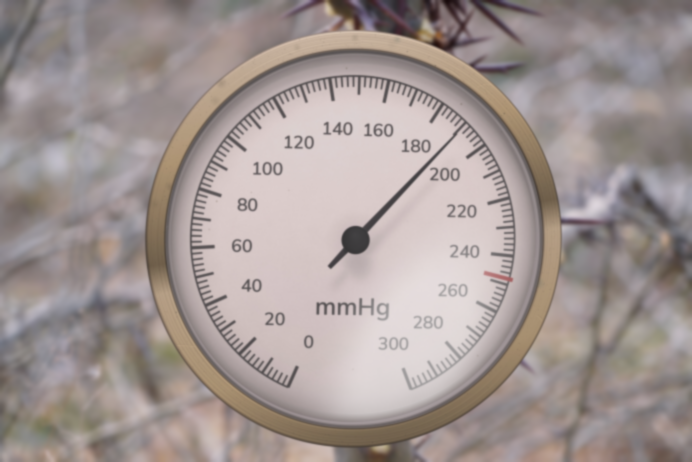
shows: 190 mmHg
